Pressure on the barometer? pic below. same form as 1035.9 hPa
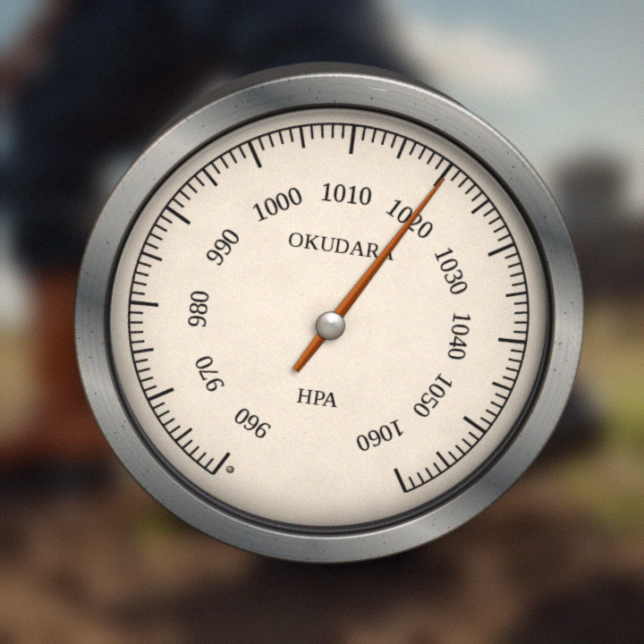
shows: 1020 hPa
